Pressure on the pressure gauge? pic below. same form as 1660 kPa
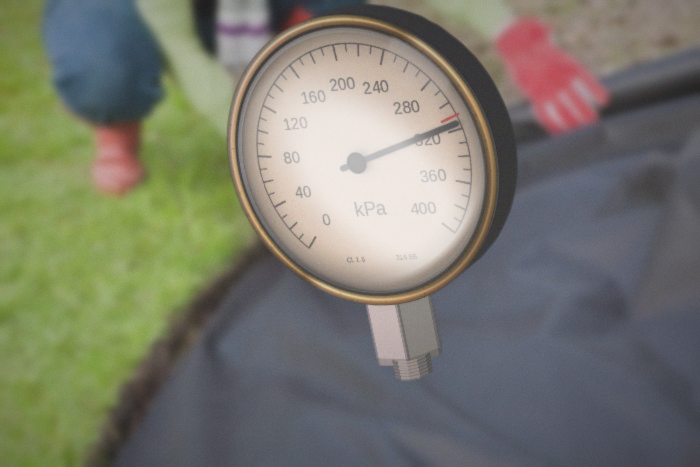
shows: 315 kPa
